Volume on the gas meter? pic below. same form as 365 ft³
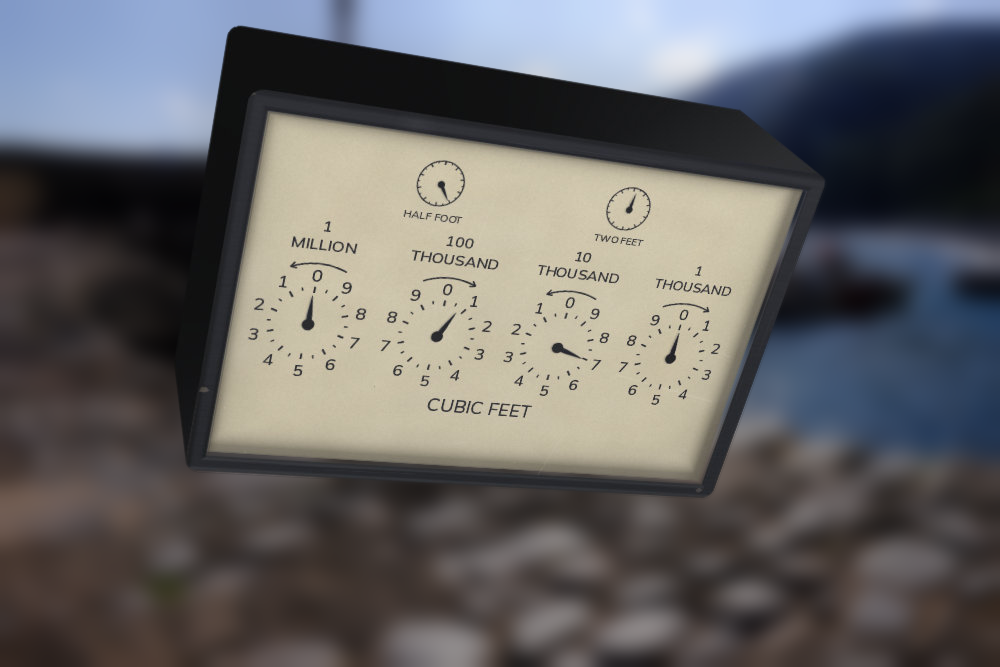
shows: 7000 ft³
